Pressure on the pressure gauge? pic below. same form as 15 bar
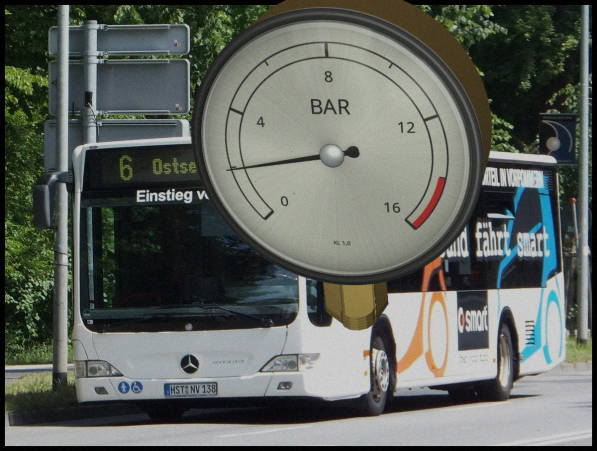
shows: 2 bar
